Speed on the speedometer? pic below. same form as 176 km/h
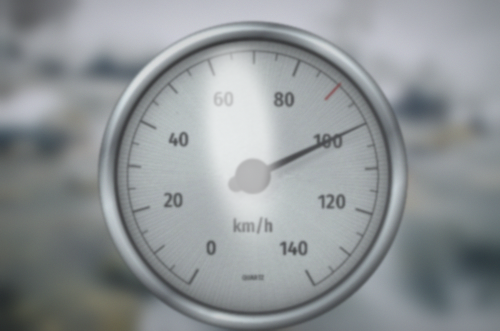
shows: 100 km/h
